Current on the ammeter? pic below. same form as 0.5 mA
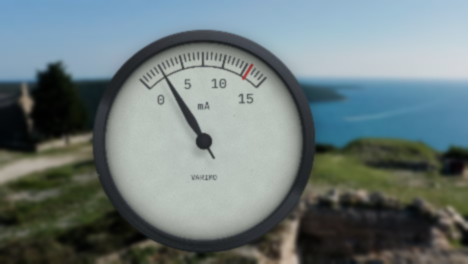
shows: 2.5 mA
